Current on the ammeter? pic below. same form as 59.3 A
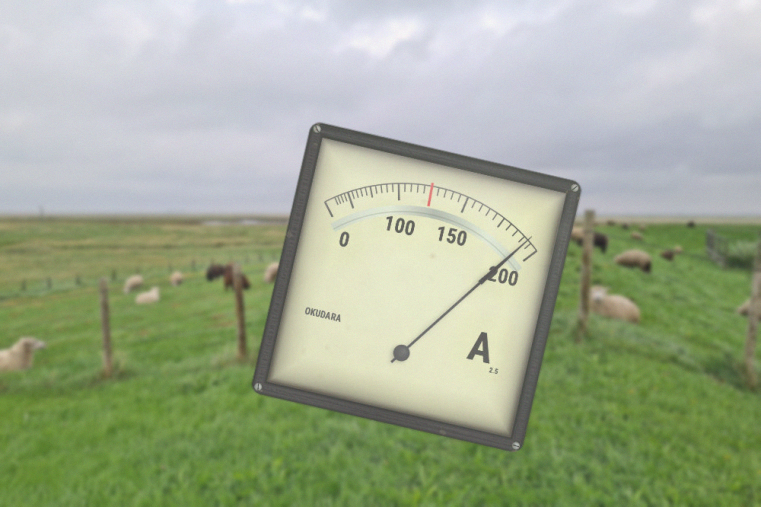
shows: 192.5 A
